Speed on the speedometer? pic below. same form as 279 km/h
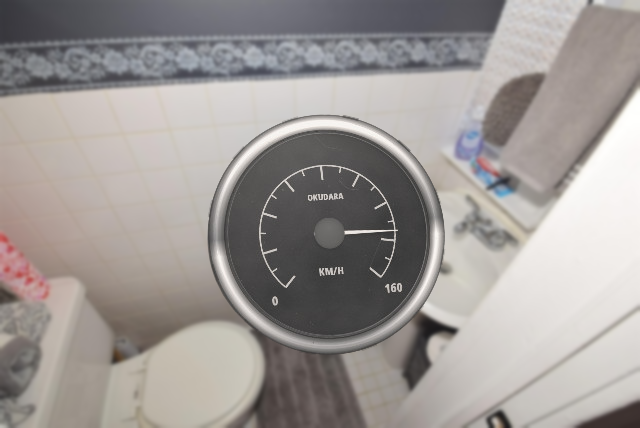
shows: 135 km/h
